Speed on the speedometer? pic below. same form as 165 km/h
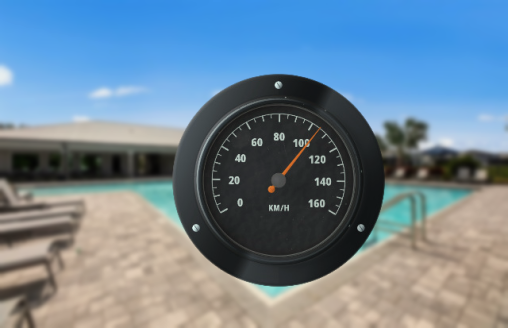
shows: 105 km/h
